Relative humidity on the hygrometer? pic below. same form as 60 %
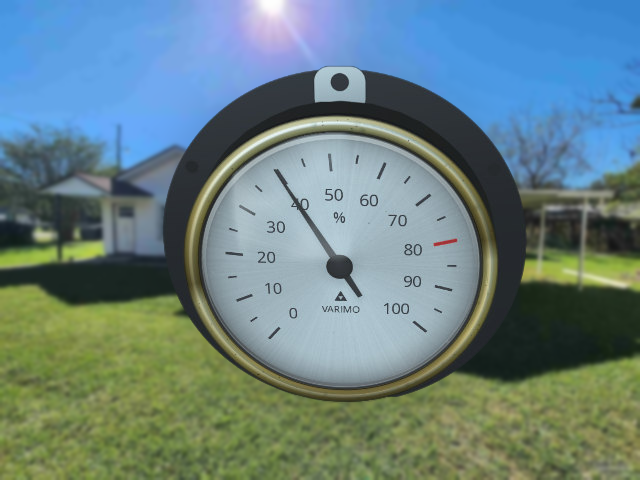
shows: 40 %
